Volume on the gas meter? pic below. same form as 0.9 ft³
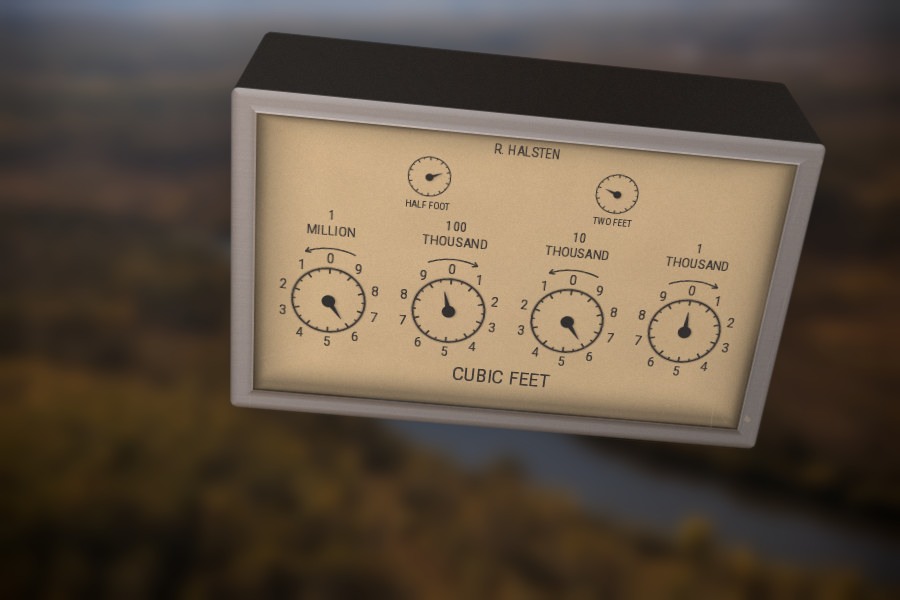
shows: 596000 ft³
